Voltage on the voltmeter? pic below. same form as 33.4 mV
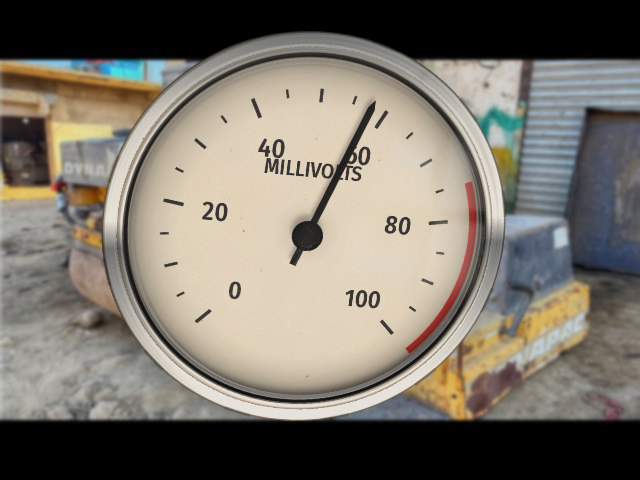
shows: 57.5 mV
